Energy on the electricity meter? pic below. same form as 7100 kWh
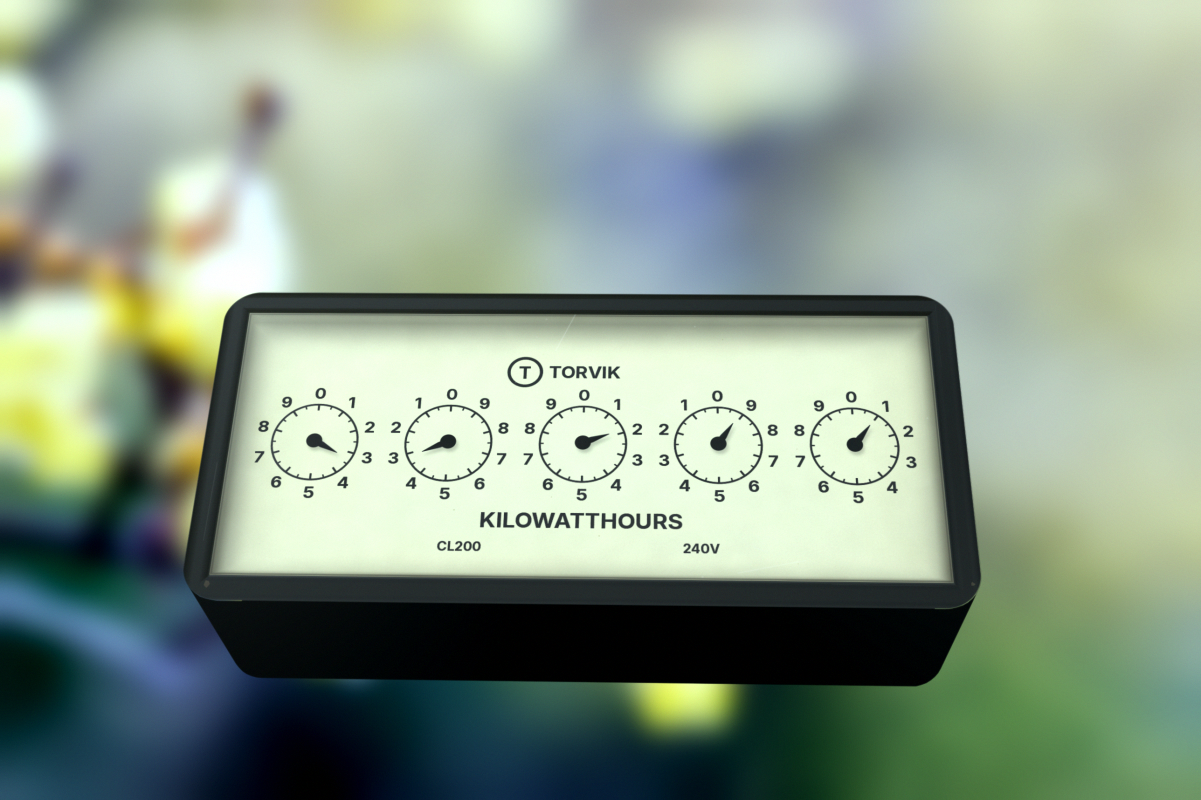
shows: 33191 kWh
